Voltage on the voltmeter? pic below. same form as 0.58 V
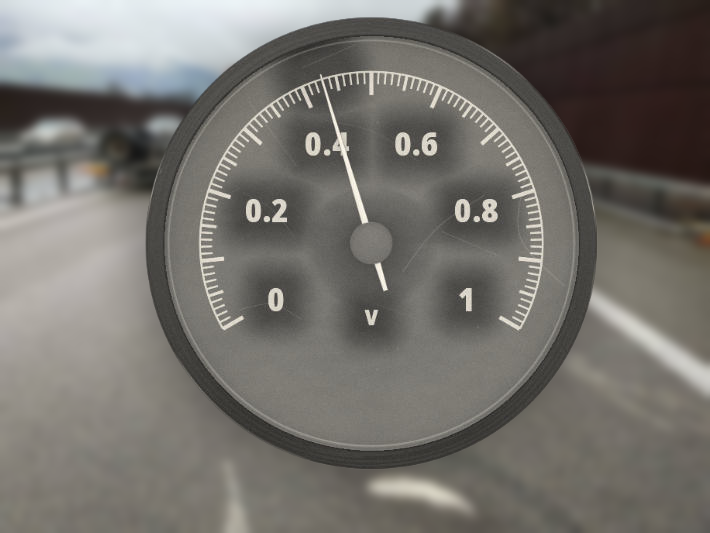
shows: 0.43 V
